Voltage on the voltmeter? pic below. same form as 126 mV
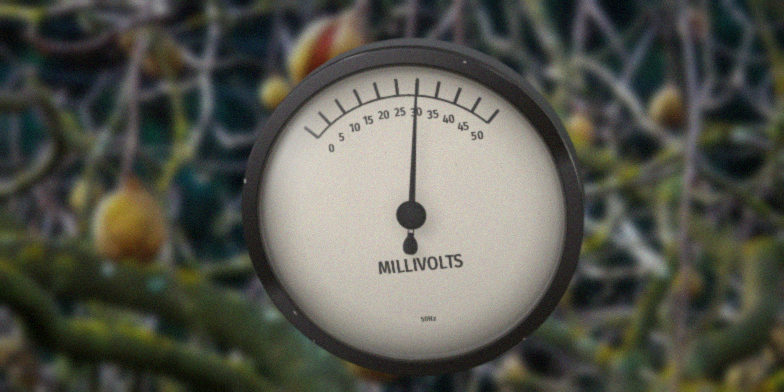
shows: 30 mV
